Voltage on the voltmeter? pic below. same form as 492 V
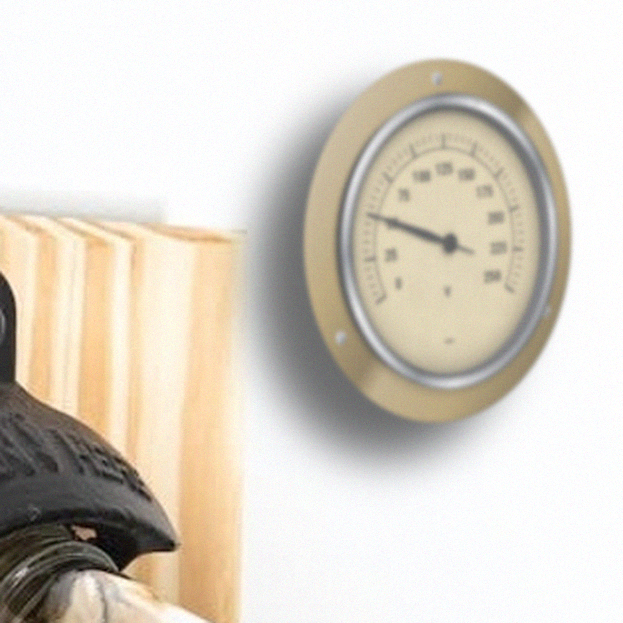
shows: 50 V
